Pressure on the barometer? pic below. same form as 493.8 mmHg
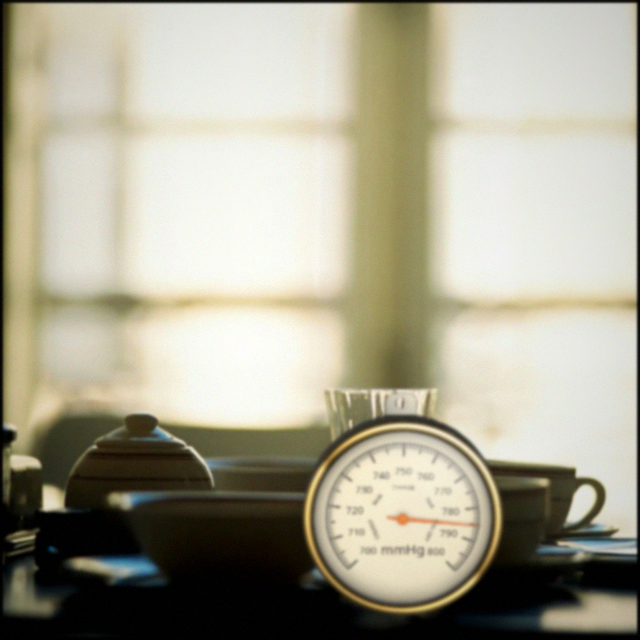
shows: 785 mmHg
